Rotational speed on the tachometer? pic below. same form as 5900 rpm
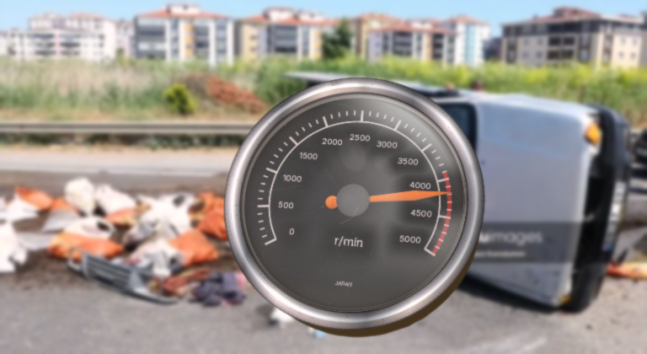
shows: 4200 rpm
